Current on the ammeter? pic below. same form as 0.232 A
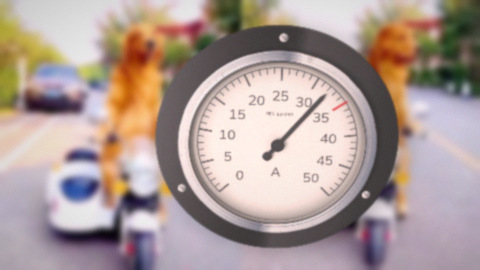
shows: 32 A
